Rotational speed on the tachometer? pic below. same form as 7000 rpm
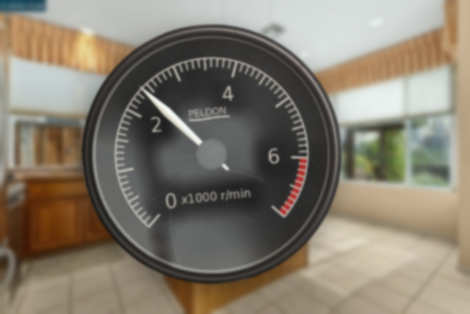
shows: 2400 rpm
